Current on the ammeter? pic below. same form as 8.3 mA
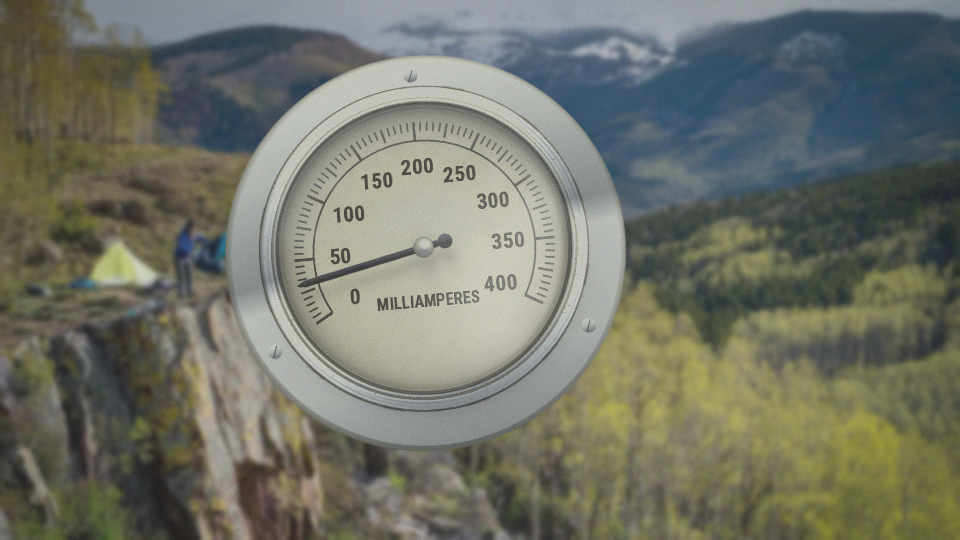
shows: 30 mA
